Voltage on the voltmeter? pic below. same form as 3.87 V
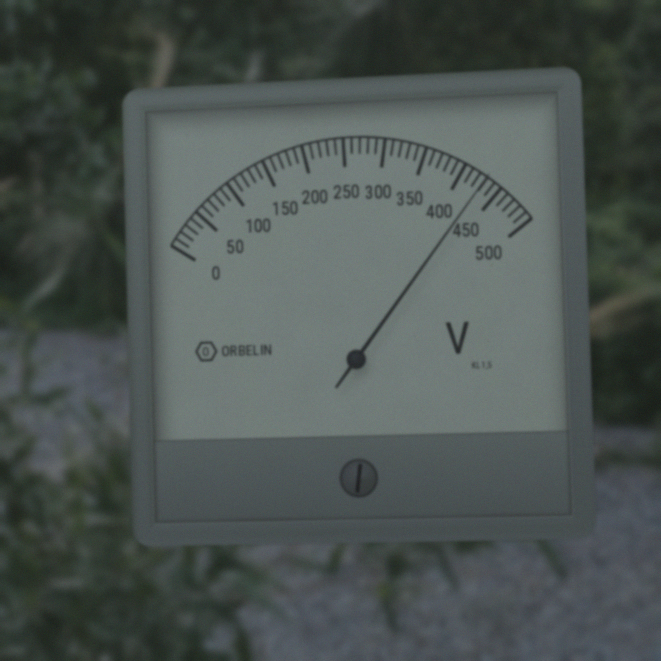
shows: 430 V
